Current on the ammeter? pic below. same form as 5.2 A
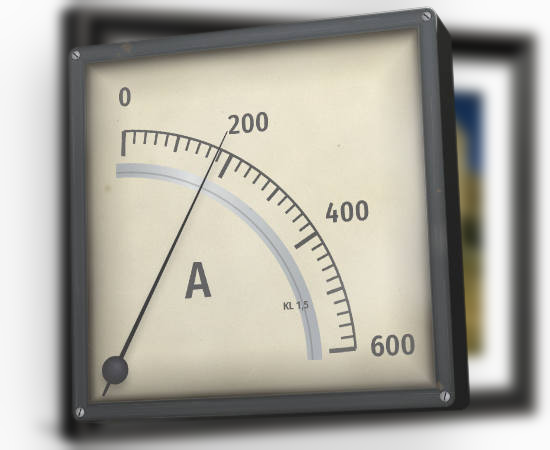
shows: 180 A
